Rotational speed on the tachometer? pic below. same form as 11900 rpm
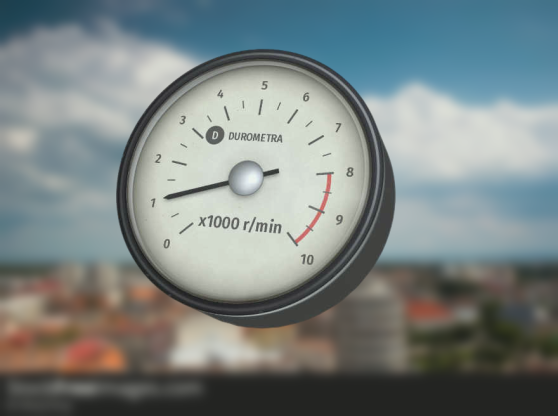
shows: 1000 rpm
